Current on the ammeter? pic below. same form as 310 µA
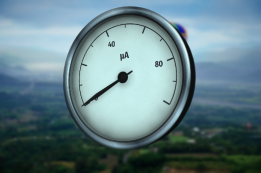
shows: 0 µA
